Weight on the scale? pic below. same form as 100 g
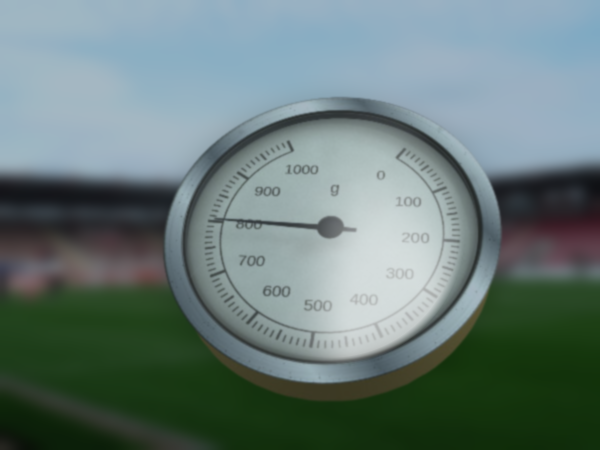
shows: 800 g
